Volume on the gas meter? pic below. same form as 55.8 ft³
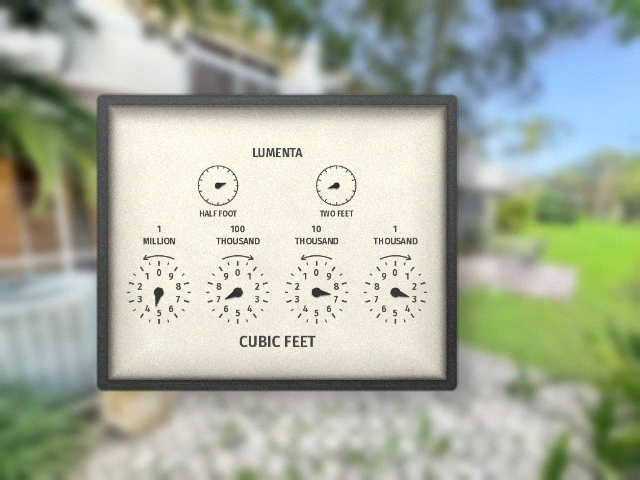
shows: 467300 ft³
